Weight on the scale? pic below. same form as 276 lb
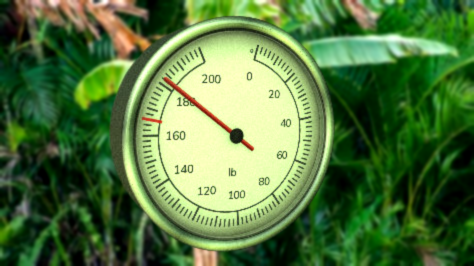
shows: 182 lb
